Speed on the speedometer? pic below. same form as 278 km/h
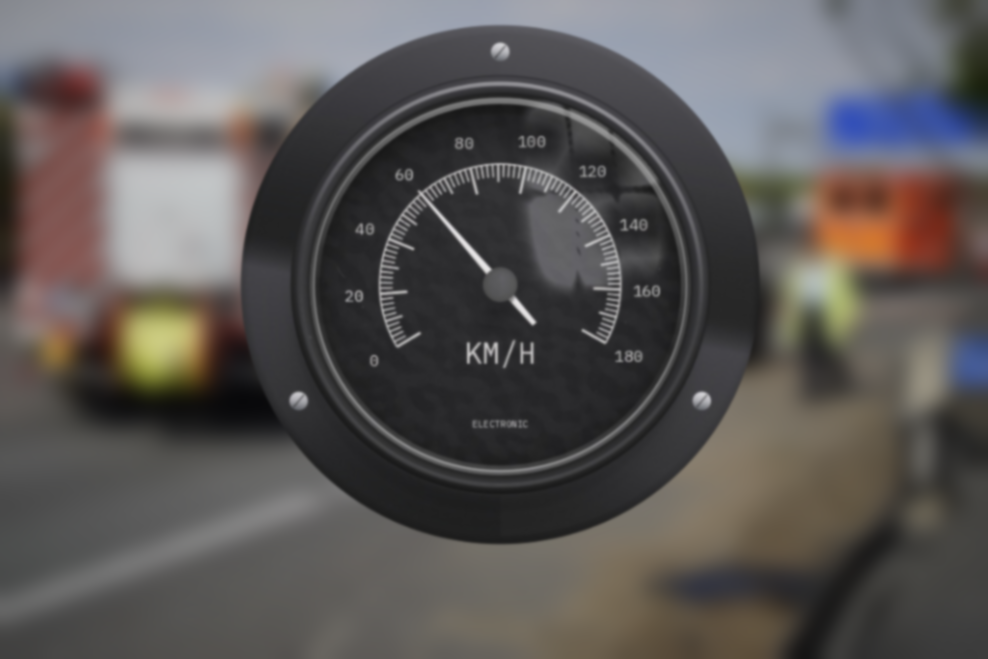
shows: 60 km/h
